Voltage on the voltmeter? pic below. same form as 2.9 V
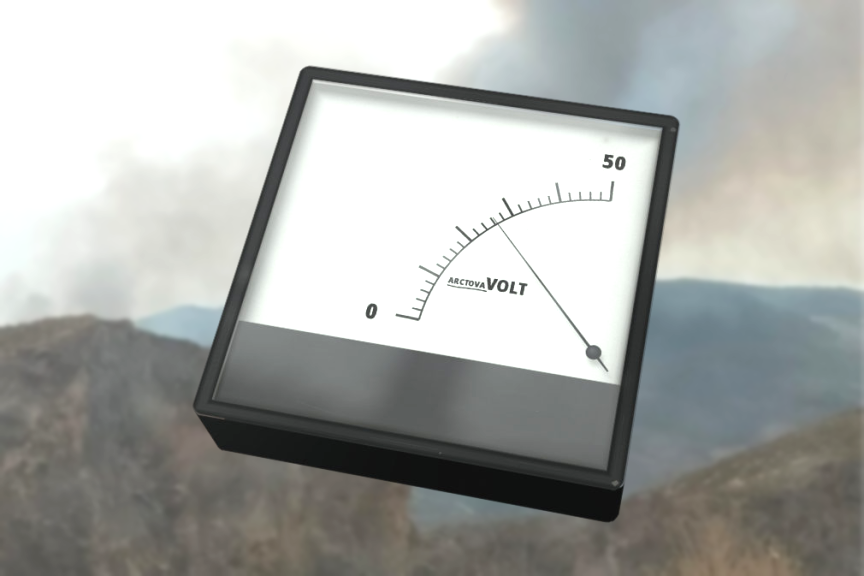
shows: 26 V
